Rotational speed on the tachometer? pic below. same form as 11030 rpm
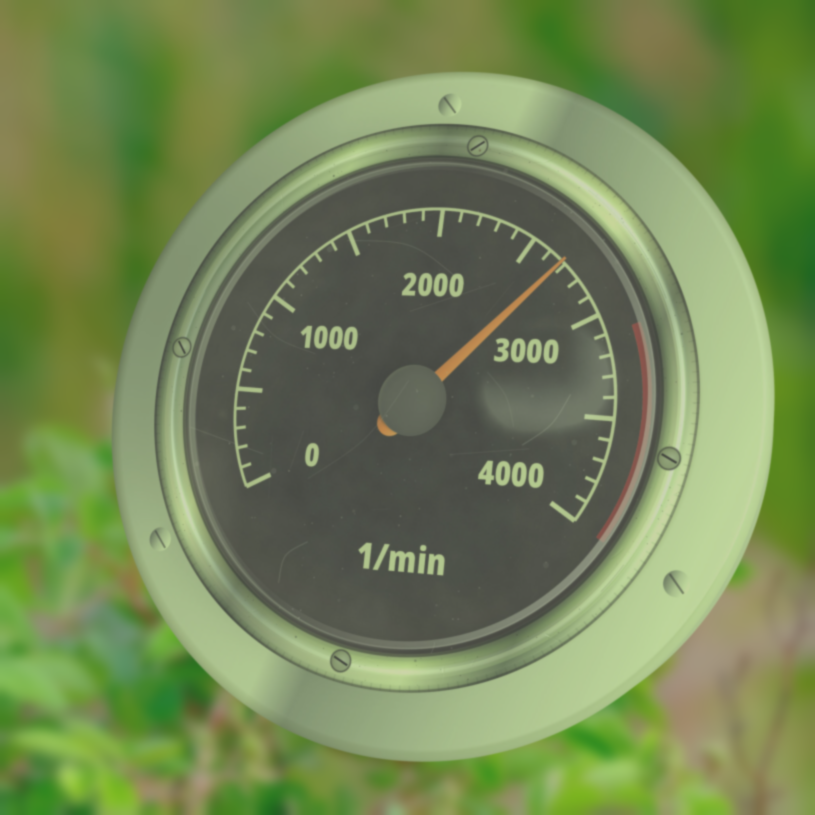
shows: 2700 rpm
